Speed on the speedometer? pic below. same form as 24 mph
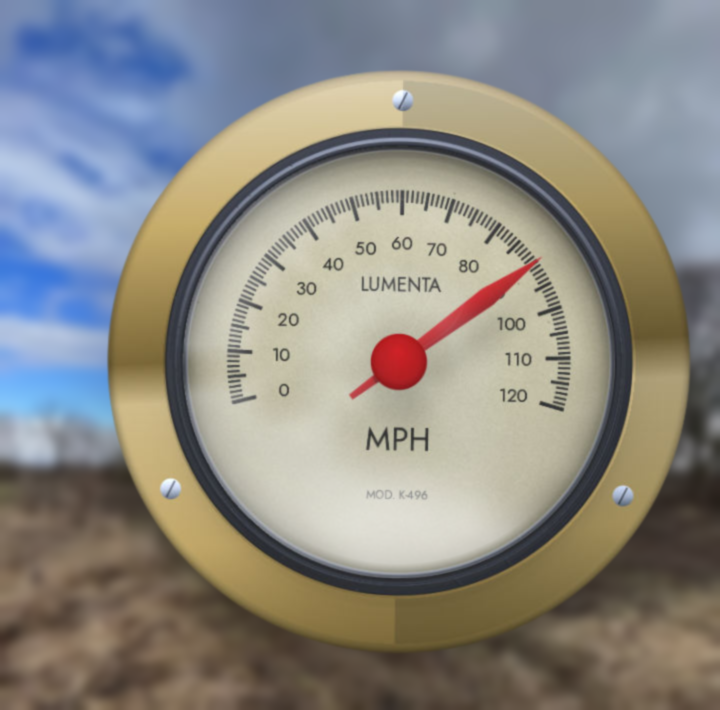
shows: 90 mph
